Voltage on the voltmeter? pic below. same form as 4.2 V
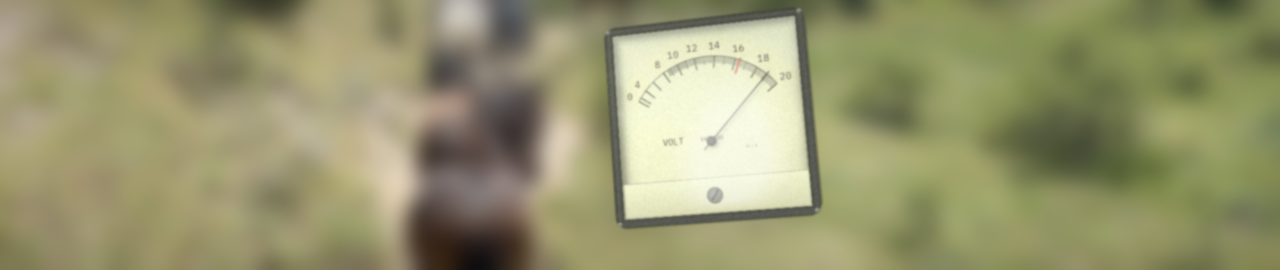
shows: 19 V
